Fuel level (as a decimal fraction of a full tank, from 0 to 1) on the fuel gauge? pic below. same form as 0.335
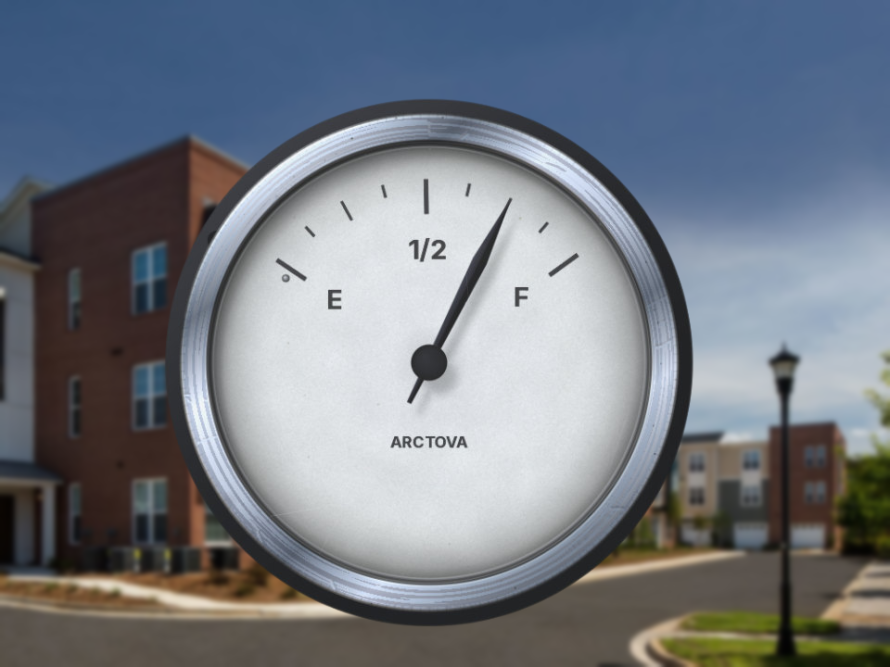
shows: 0.75
